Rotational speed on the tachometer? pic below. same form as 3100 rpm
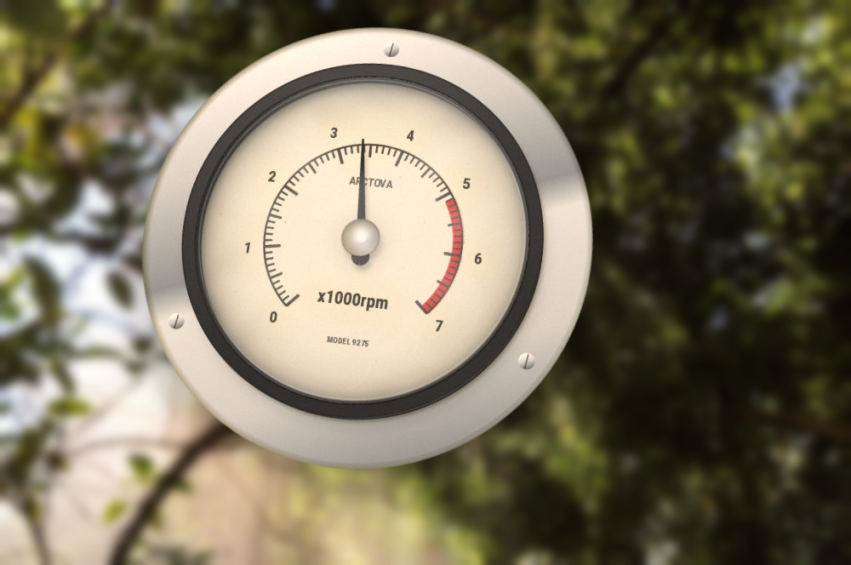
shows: 3400 rpm
